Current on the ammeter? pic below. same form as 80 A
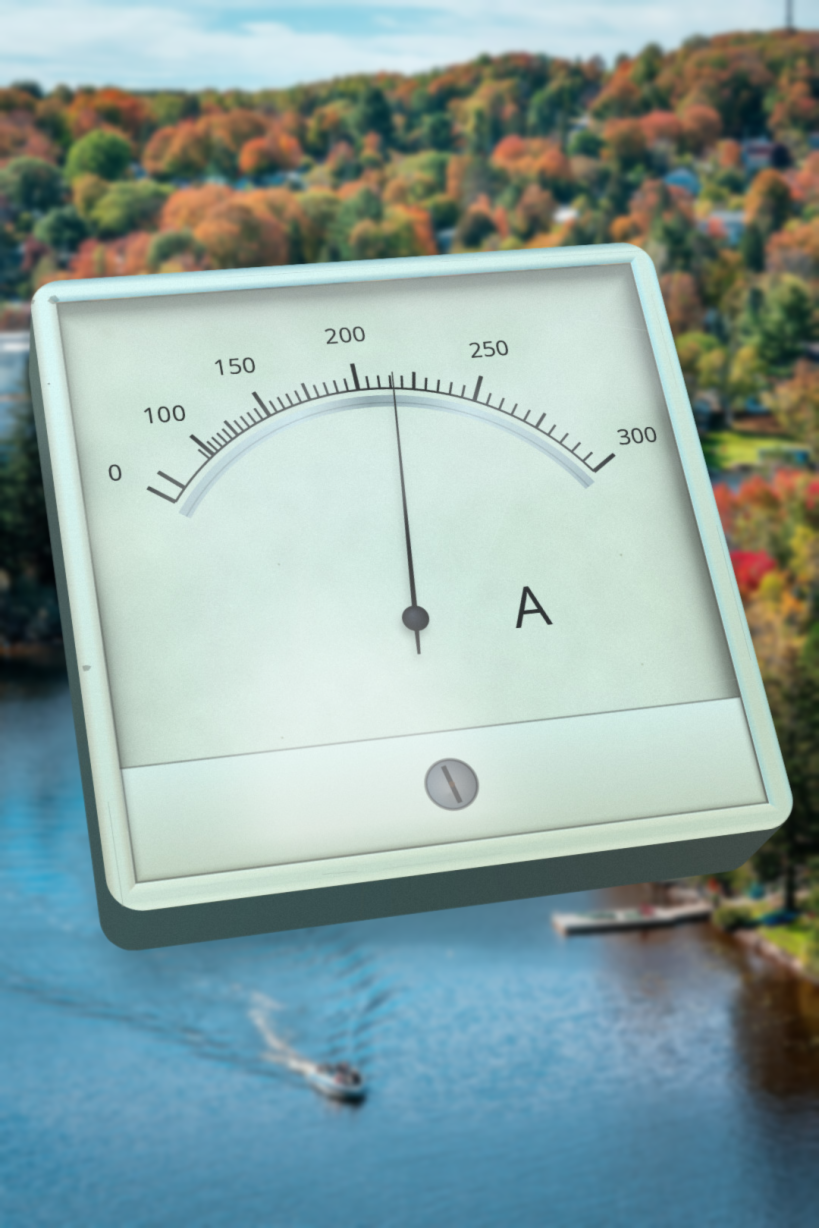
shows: 215 A
